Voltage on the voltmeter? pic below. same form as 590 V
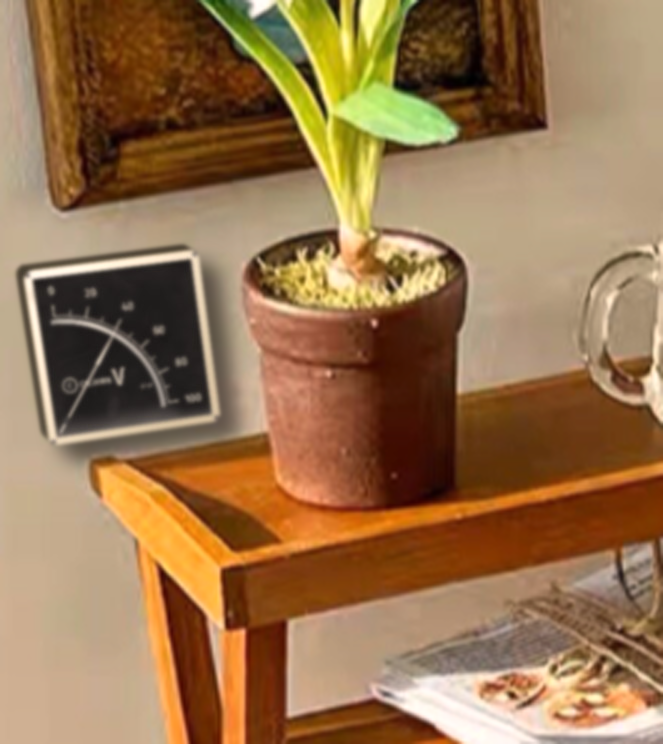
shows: 40 V
